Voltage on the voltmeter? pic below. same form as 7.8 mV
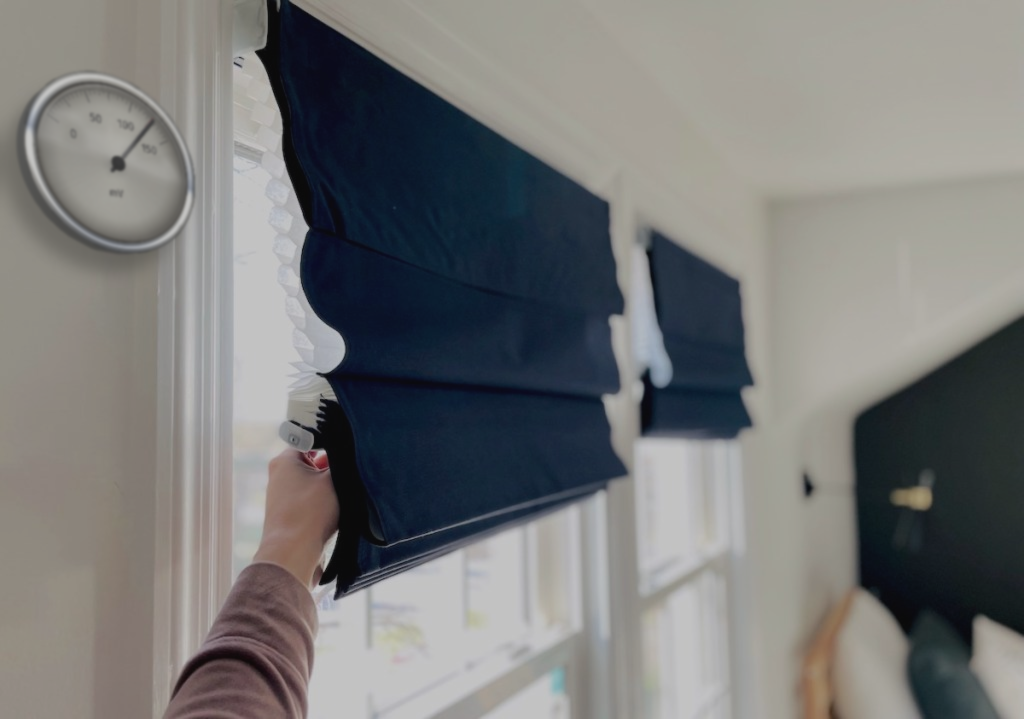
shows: 125 mV
